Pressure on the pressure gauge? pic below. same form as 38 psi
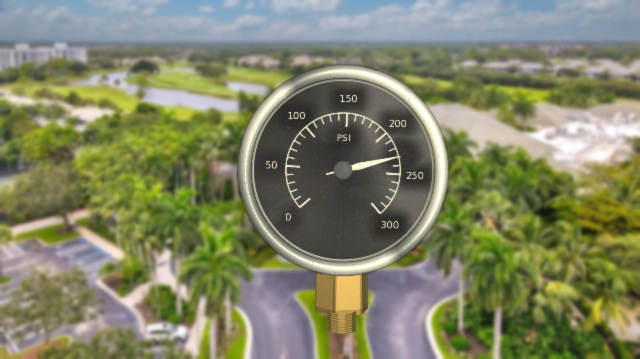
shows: 230 psi
